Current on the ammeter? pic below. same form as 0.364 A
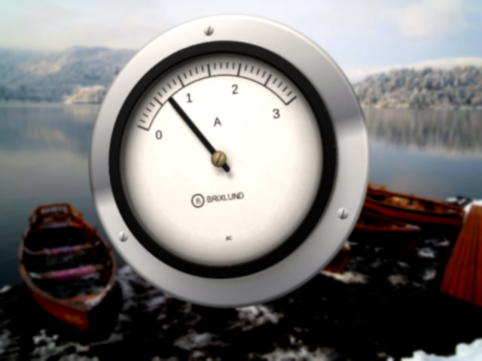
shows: 0.7 A
